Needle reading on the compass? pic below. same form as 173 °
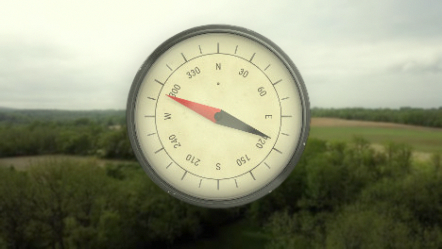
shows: 292.5 °
